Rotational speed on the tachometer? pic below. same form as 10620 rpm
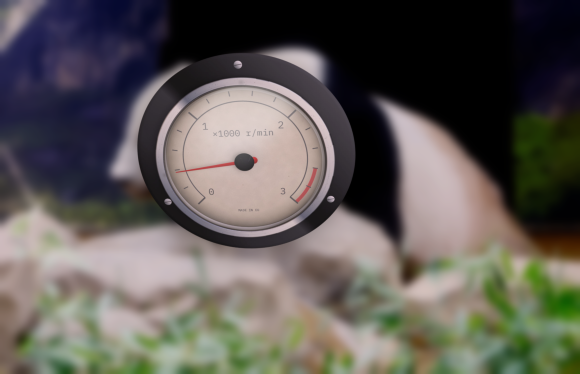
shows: 400 rpm
